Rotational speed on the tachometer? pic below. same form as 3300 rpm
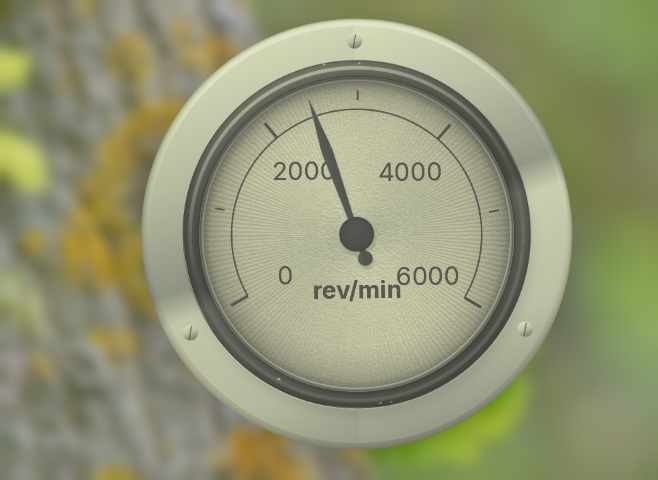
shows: 2500 rpm
